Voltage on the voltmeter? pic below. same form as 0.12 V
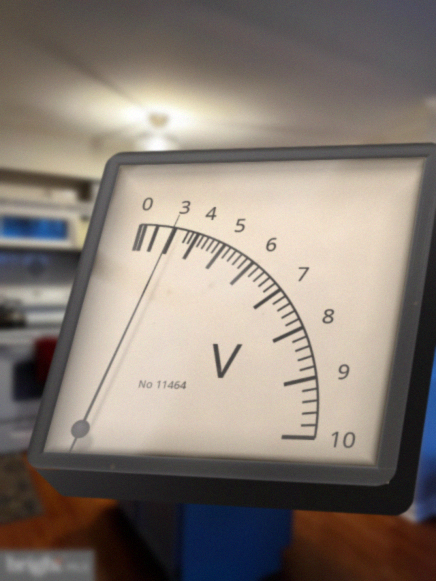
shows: 3 V
